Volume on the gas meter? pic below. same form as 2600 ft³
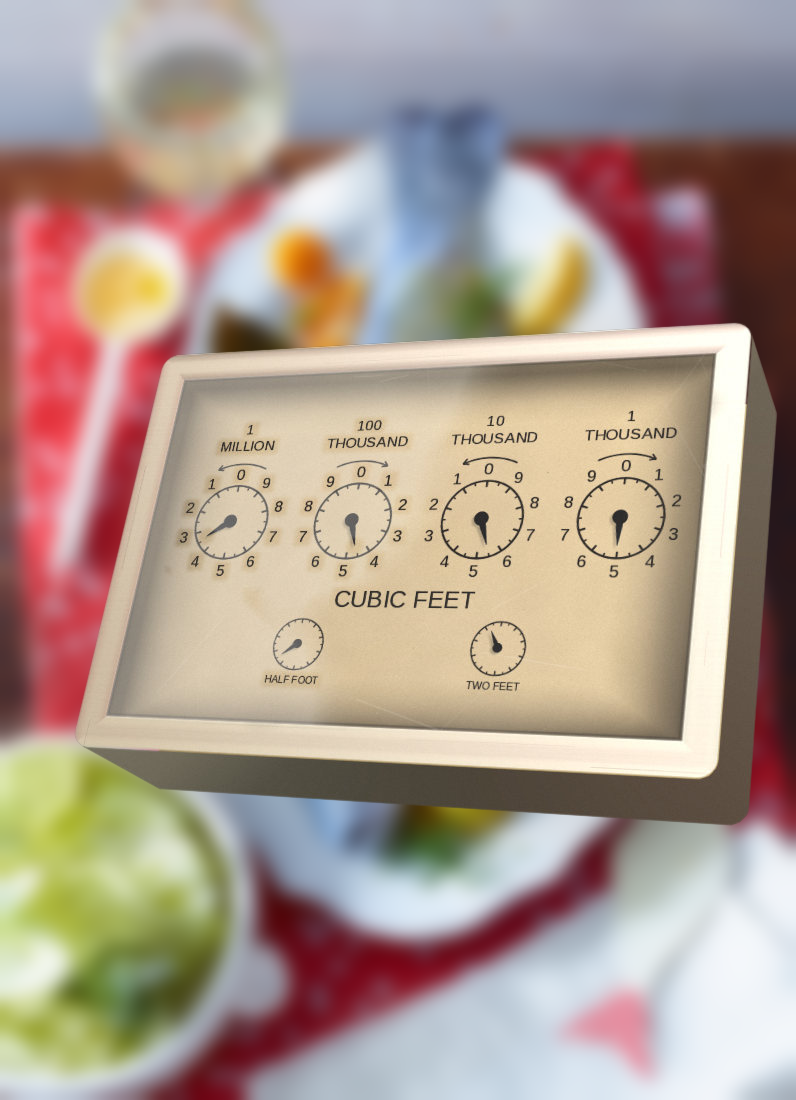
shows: 345500 ft³
